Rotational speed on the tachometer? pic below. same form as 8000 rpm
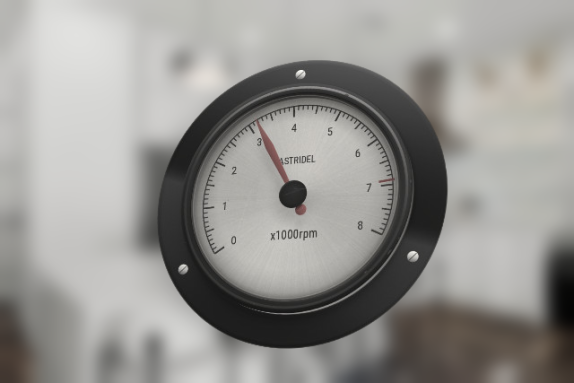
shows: 3200 rpm
